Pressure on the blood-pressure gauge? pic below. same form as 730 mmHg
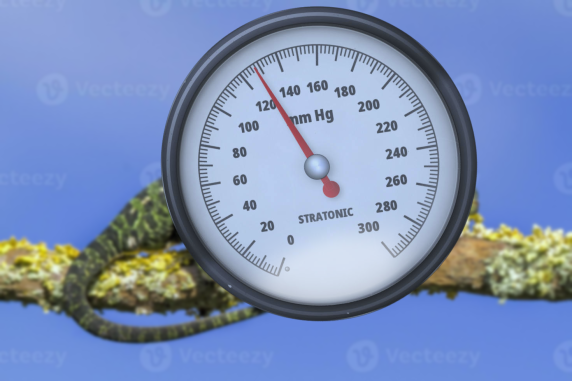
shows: 128 mmHg
